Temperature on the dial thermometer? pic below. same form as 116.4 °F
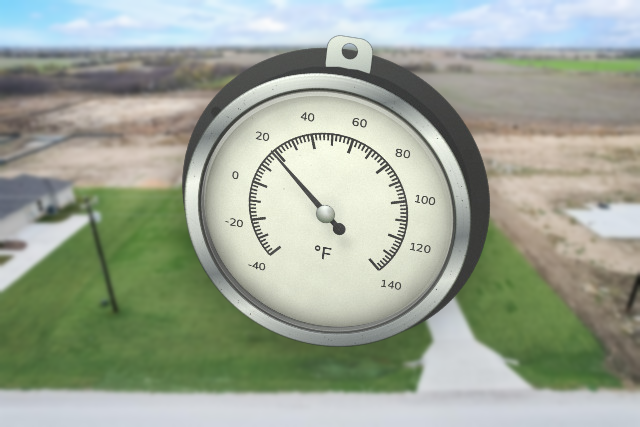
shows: 20 °F
